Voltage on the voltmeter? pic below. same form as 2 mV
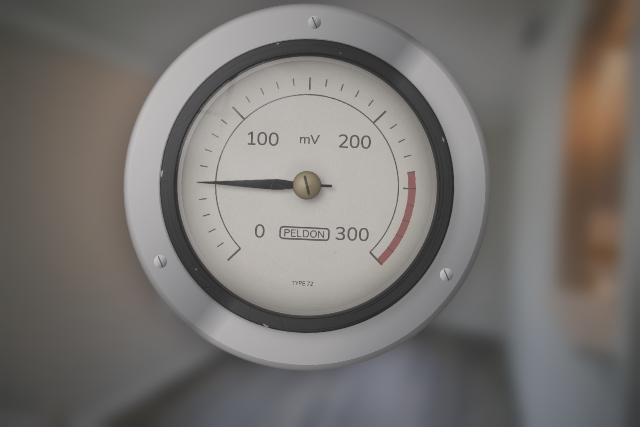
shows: 50 mV
